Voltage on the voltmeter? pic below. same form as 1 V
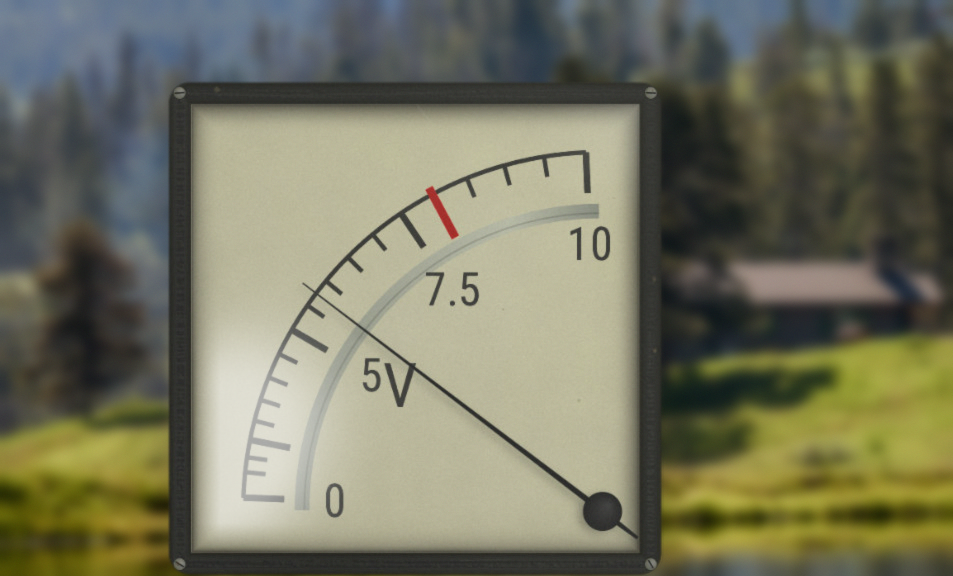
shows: 5.75 V
